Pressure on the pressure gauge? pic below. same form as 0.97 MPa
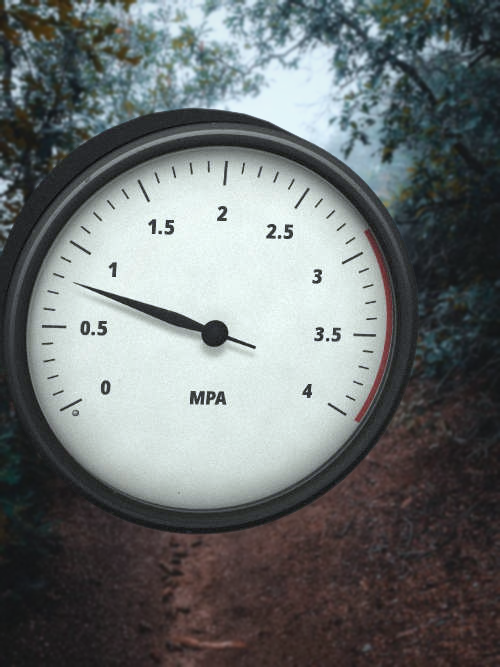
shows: 0.8 MPa
